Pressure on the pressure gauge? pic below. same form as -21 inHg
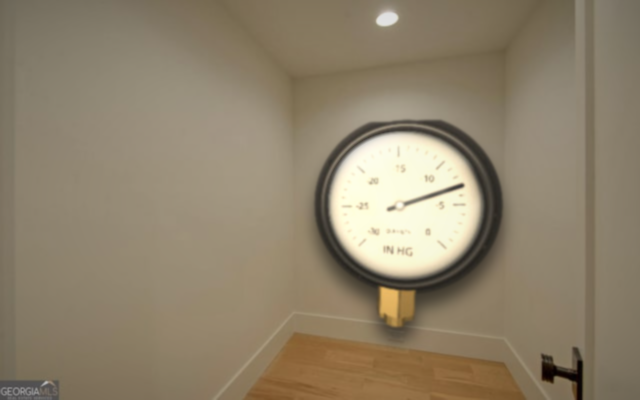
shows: -7 inHg
